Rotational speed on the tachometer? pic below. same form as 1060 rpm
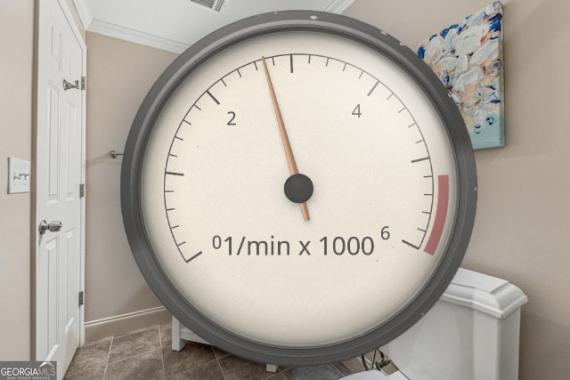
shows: 2700 rpm
